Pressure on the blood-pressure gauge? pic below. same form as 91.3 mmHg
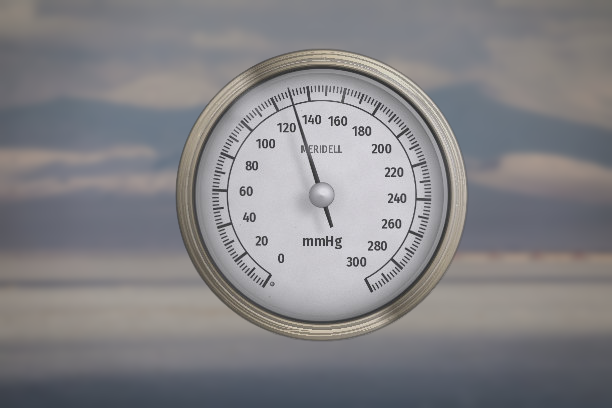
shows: 130 mmHg
